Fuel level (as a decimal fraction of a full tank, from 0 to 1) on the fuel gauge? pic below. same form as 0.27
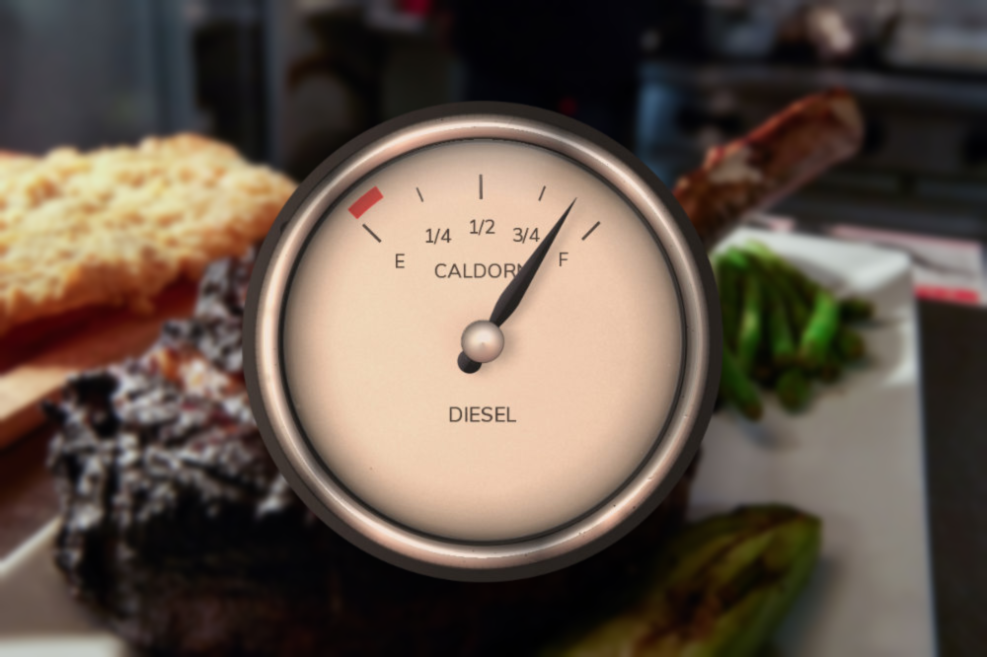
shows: 0.875
